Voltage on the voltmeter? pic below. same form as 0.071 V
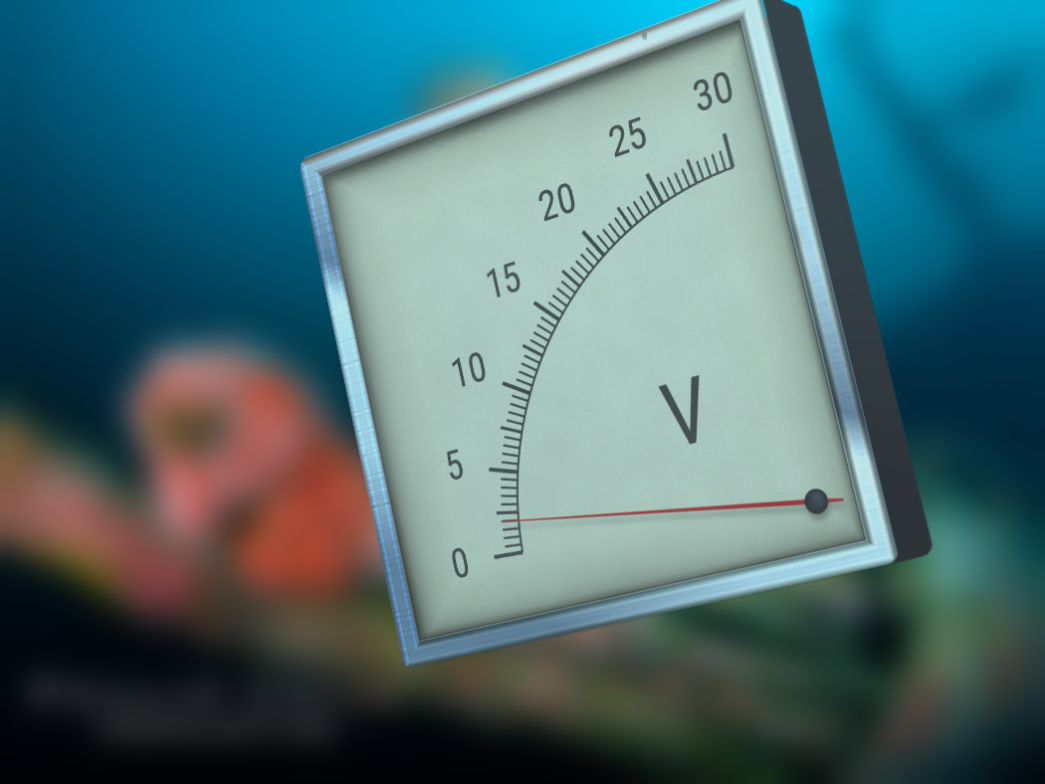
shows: 2 V
